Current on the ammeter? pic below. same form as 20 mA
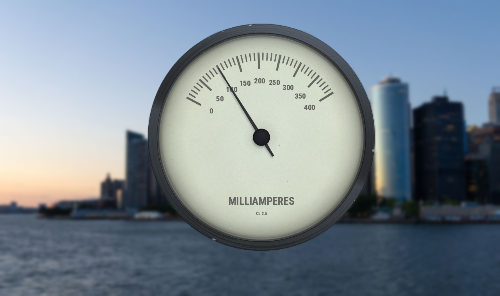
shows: 100 mA
